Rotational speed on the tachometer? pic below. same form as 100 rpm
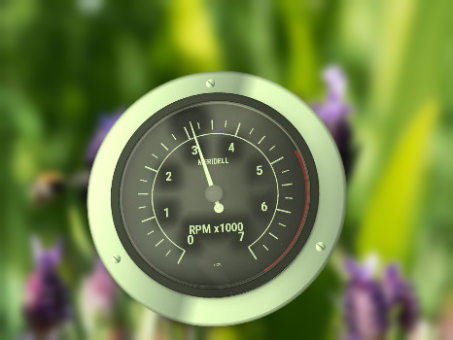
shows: 3125 rpm
